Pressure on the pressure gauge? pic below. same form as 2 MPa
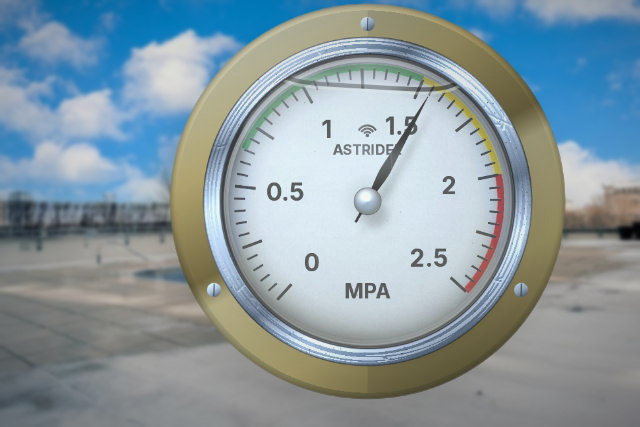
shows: 1.55 MPa
